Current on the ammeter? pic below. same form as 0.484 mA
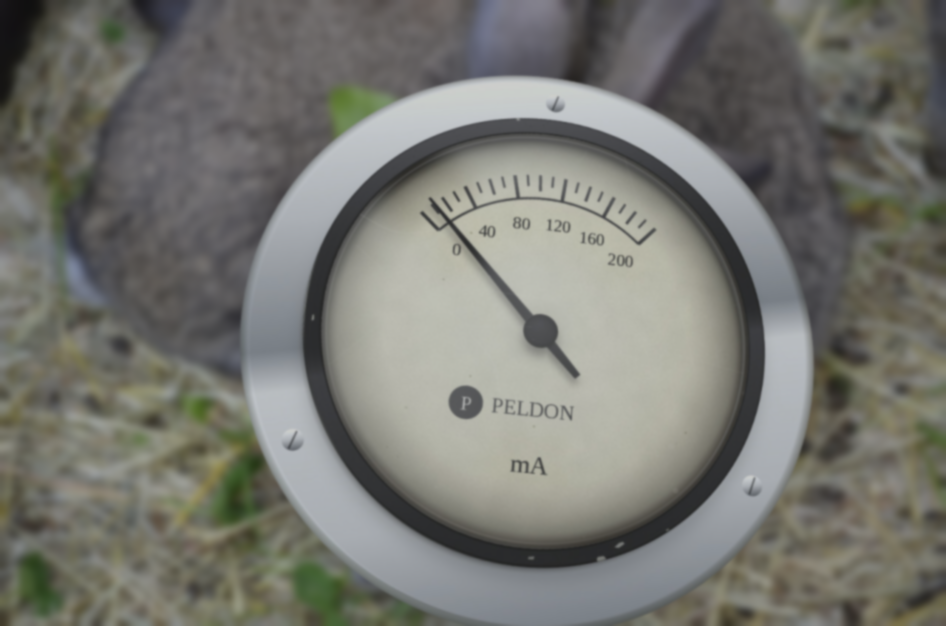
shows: 10 mA
